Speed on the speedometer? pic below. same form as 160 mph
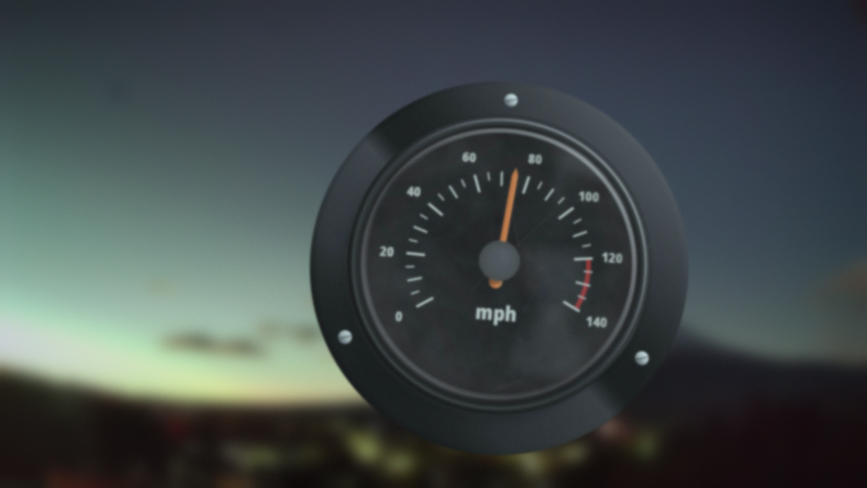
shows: 75 mph
